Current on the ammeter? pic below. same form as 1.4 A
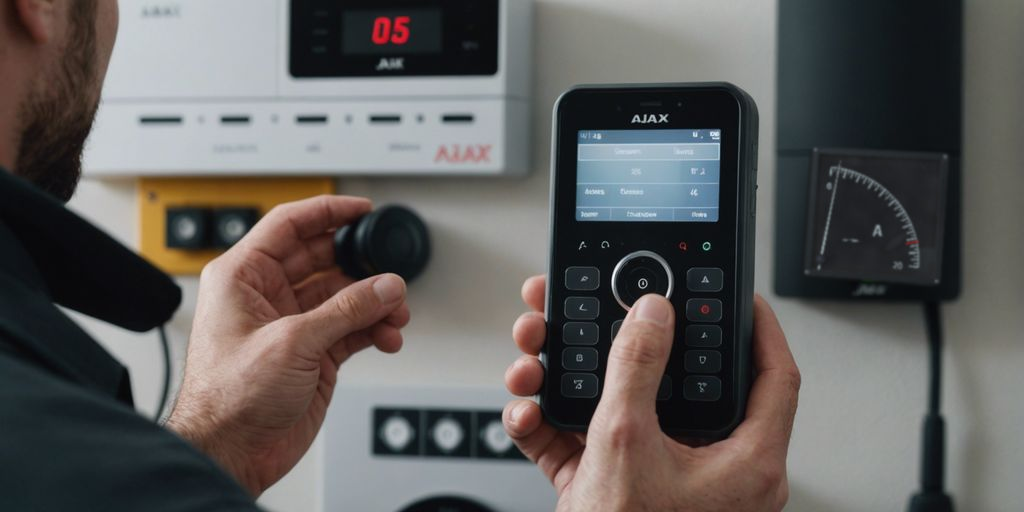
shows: 1 A
